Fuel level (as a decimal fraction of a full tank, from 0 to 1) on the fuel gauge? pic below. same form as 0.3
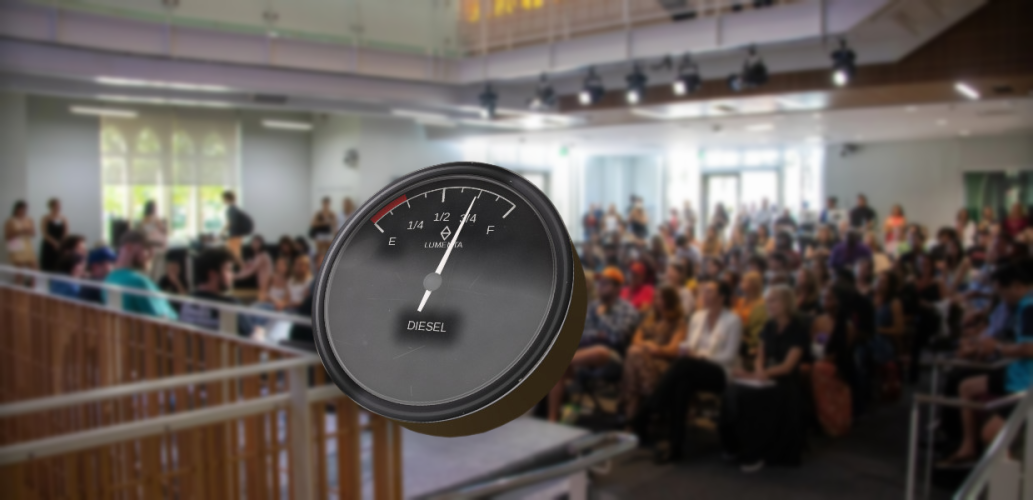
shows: 0.75
